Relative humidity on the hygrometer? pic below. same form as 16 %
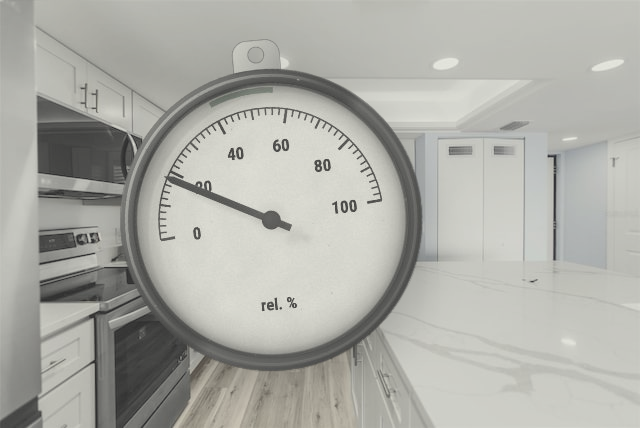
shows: 18 %
